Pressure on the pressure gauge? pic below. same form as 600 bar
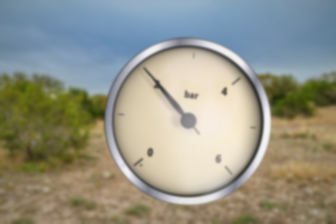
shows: 2 bar
